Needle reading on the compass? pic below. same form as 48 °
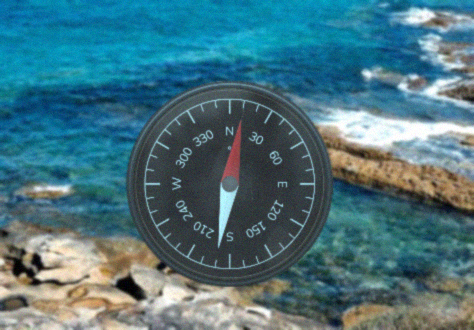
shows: 10 °
